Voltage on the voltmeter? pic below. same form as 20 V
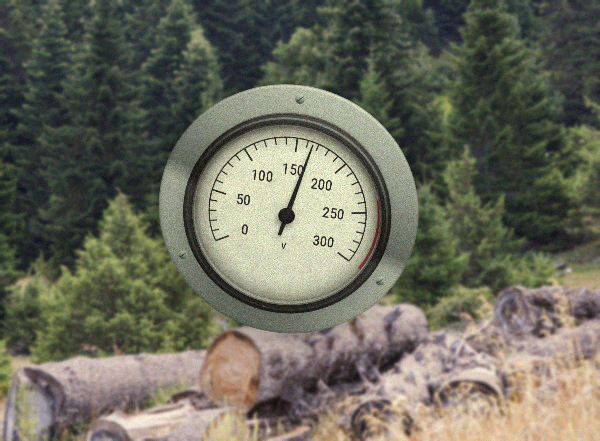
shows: 165 V
